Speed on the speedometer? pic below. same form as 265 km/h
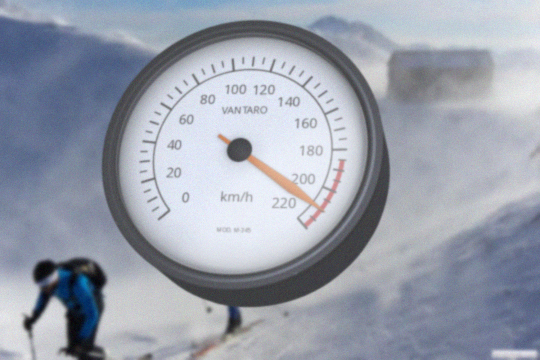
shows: 210 km/h
